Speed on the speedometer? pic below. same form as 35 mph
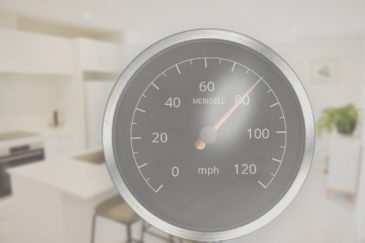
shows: 80 mph
